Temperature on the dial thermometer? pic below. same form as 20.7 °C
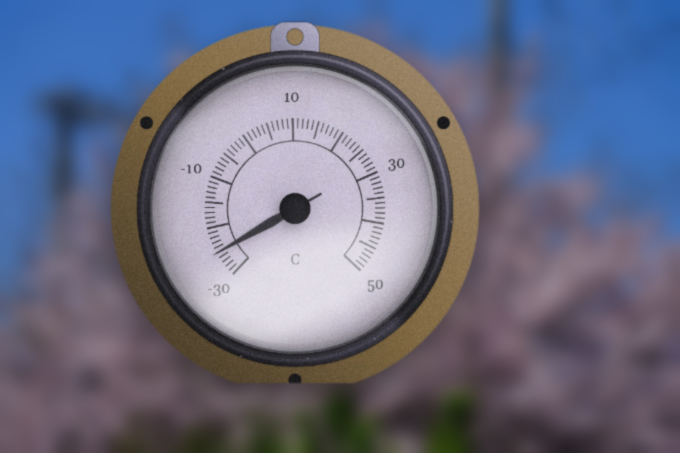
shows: -25 °C
